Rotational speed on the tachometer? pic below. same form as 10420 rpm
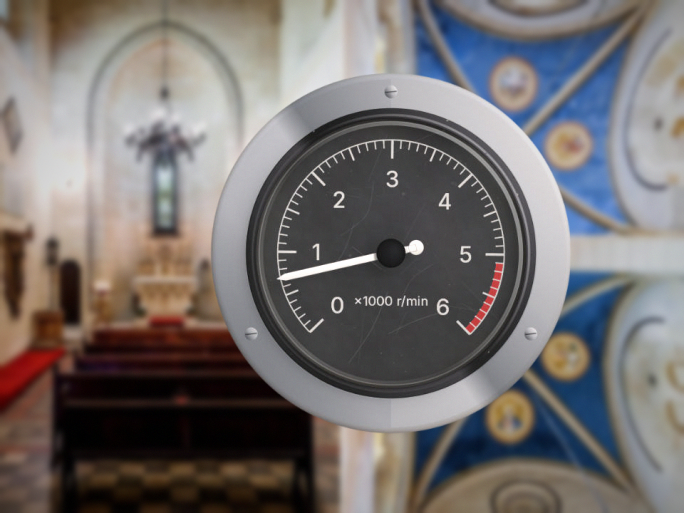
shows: 700 rpm
